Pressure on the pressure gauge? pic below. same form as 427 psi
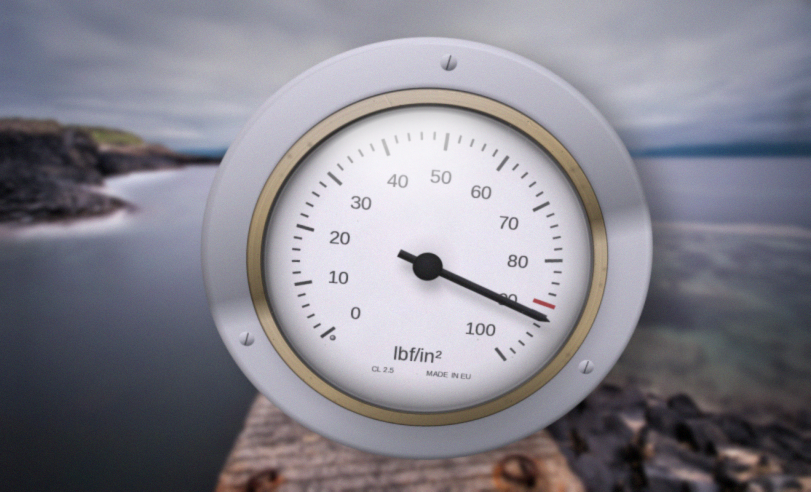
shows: 90 psi
